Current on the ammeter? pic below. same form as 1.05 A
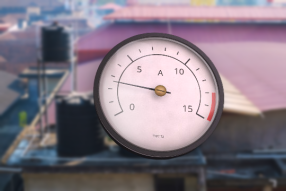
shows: 2.5 A
